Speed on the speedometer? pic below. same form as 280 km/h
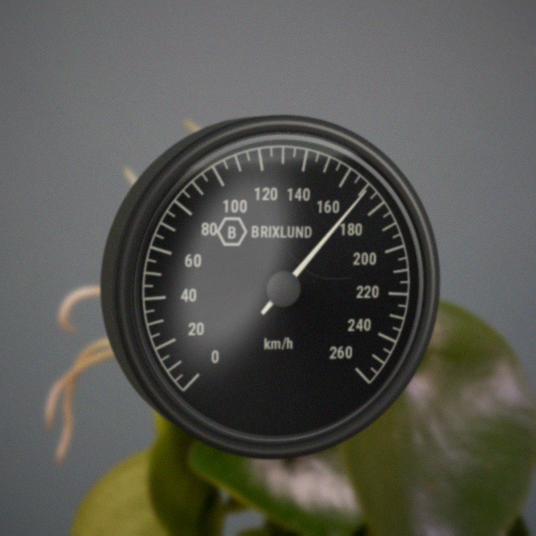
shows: 170 km/h
